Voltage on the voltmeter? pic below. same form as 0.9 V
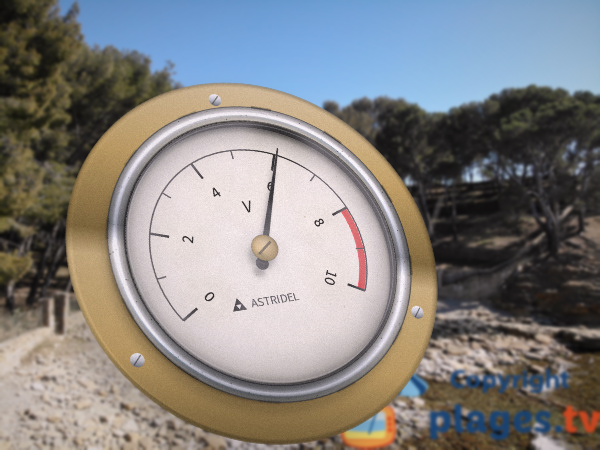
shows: 6 V
